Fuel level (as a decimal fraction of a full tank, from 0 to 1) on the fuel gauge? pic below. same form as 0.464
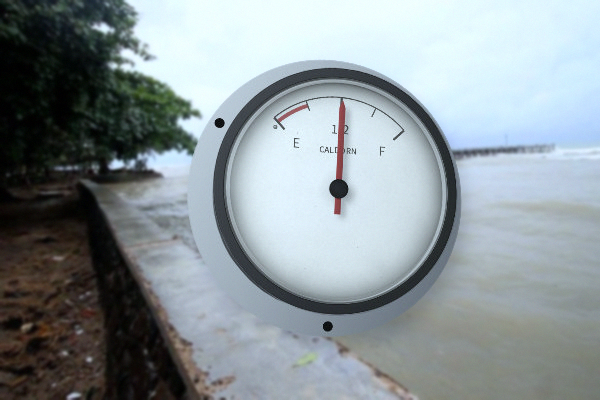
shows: 0.5
